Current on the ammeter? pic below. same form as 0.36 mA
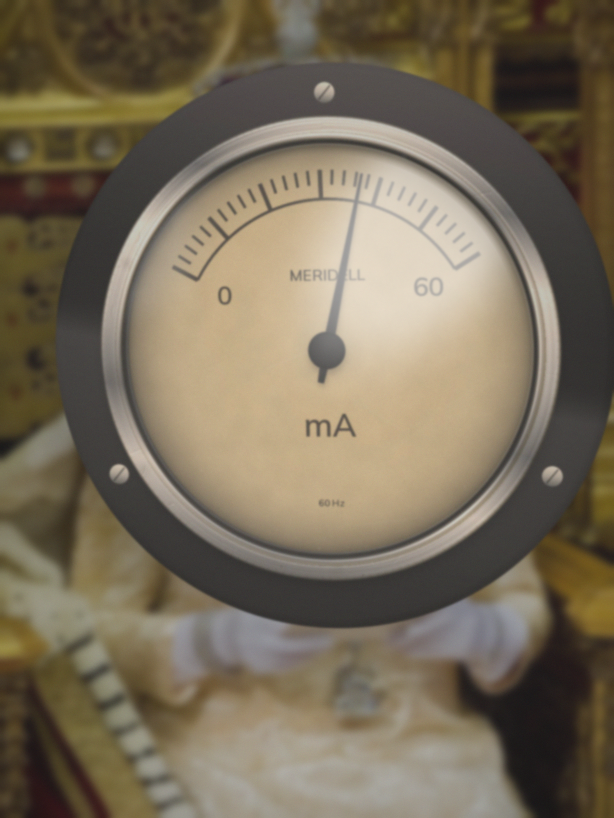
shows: 37 mA
